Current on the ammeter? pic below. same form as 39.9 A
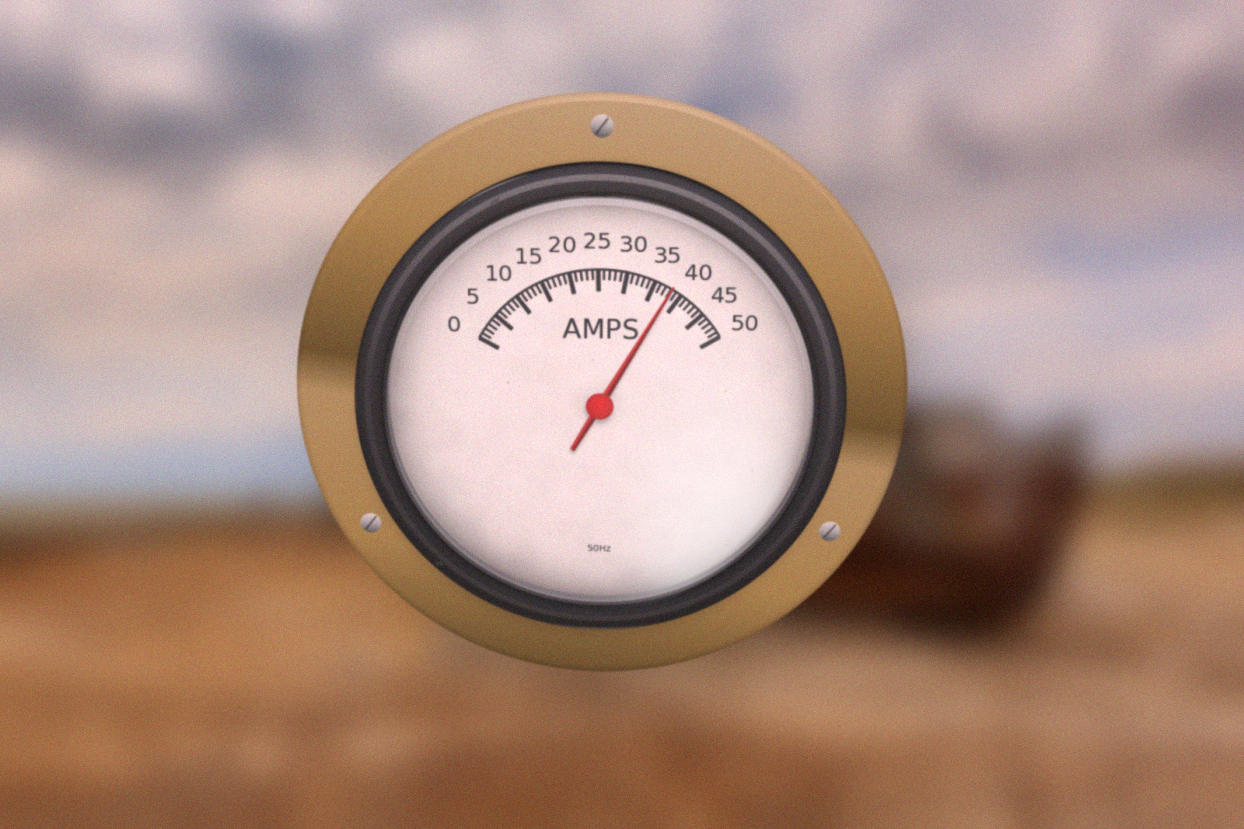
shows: 38 A
